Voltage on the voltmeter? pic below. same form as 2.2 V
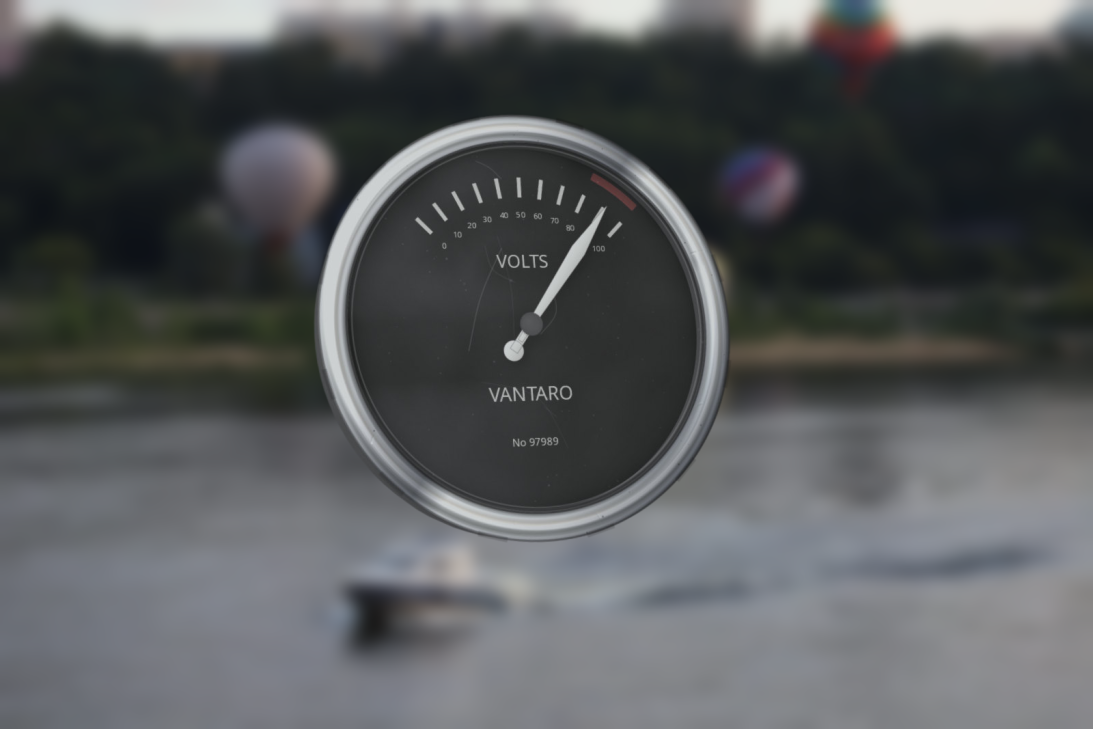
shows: 90 V
